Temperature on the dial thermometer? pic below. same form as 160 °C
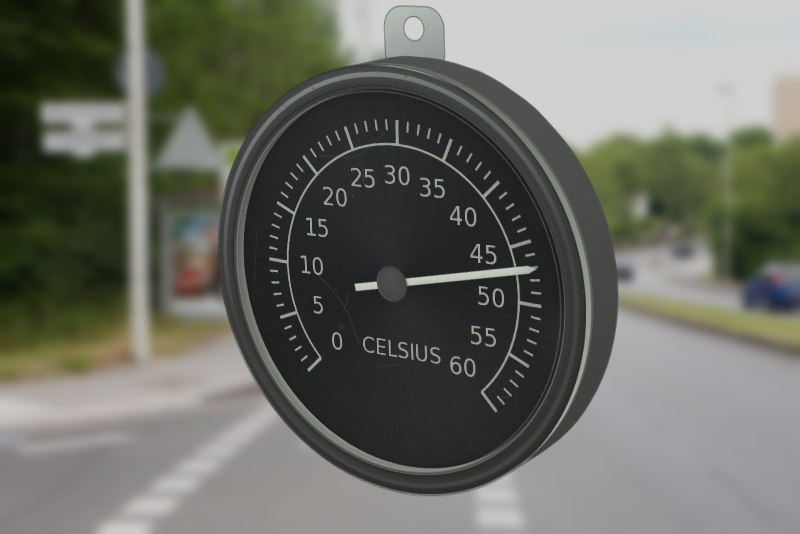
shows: 47 °C
